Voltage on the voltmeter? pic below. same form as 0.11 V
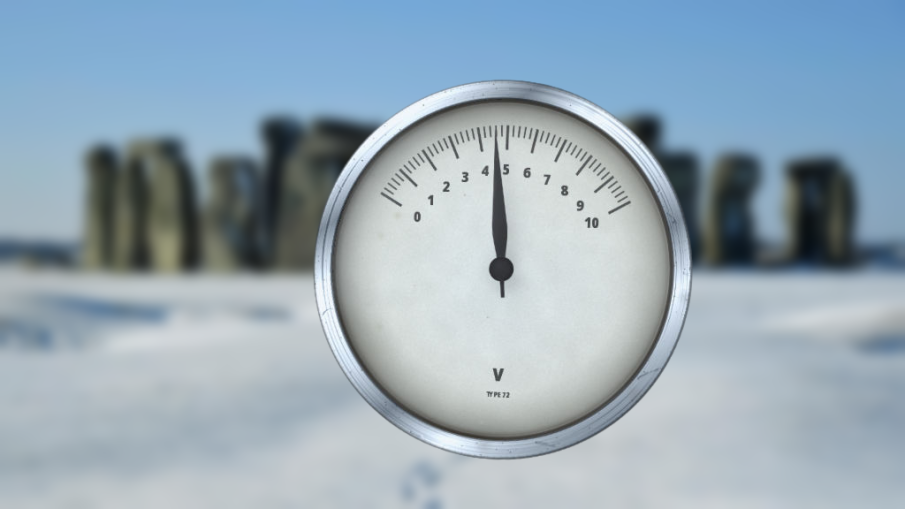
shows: 4.6 V
